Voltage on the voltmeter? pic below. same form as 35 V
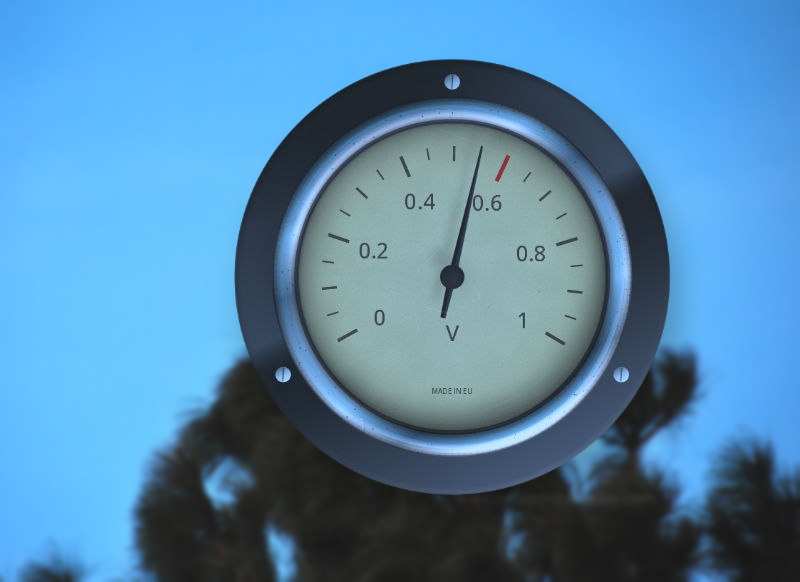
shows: 0.55 V
